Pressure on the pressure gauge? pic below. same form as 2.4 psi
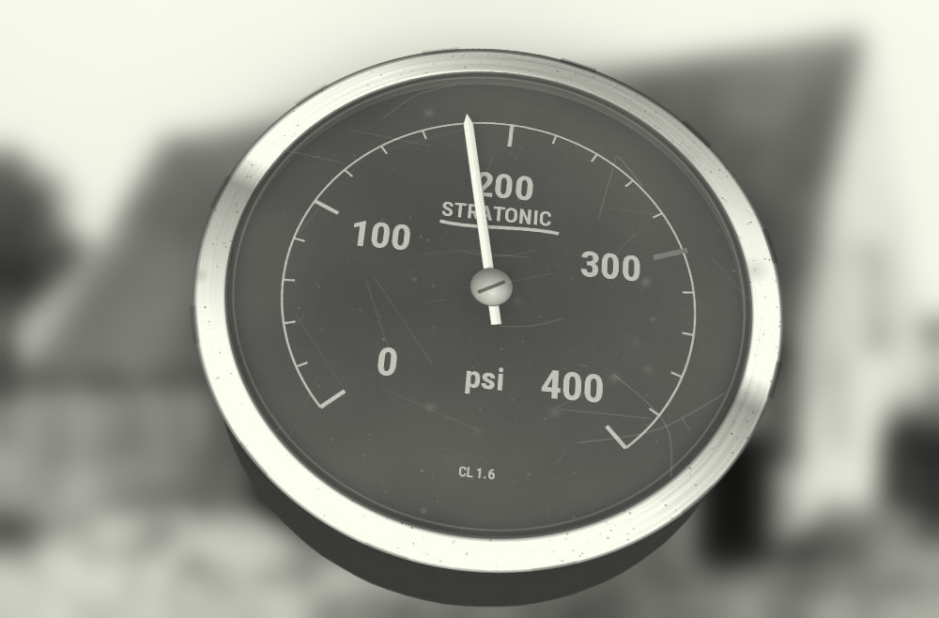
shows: 180 psi
